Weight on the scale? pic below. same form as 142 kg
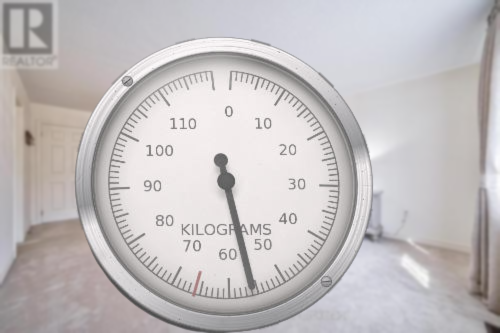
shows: 56 kg
